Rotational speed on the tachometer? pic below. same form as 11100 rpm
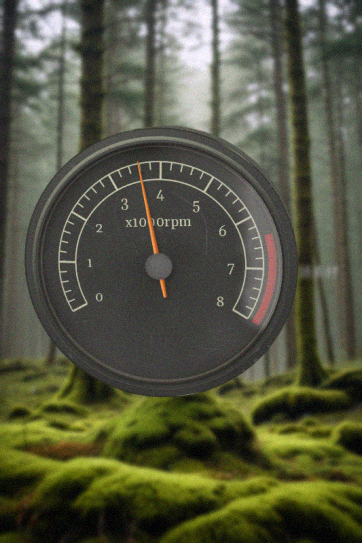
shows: 3600 rpm
